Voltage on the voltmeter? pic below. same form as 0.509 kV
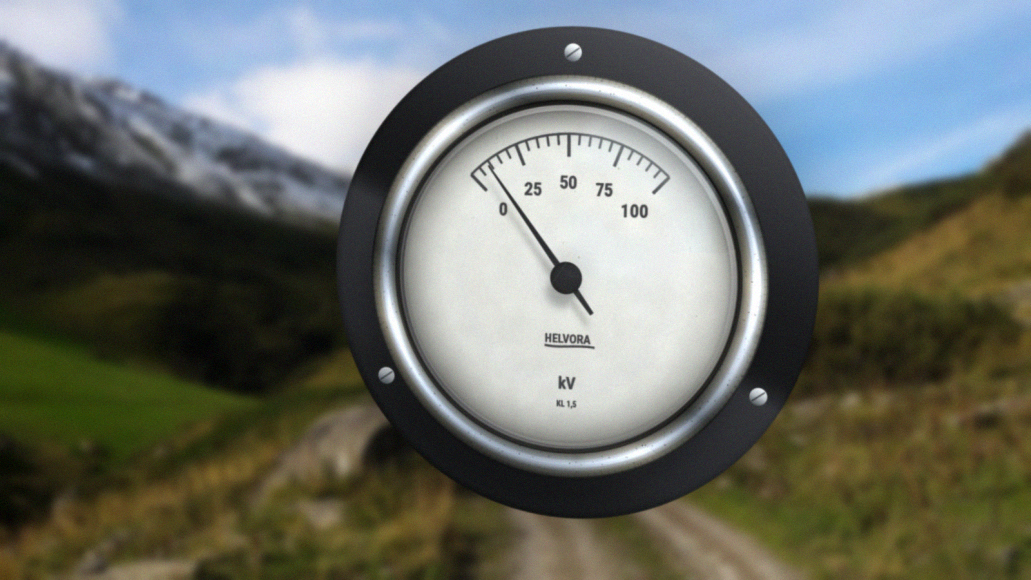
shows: 10 kV
